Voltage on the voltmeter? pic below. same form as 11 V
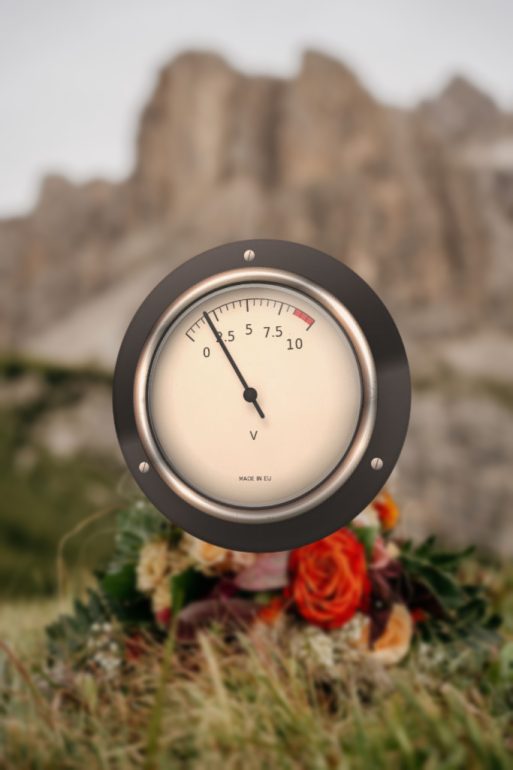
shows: 2 V
